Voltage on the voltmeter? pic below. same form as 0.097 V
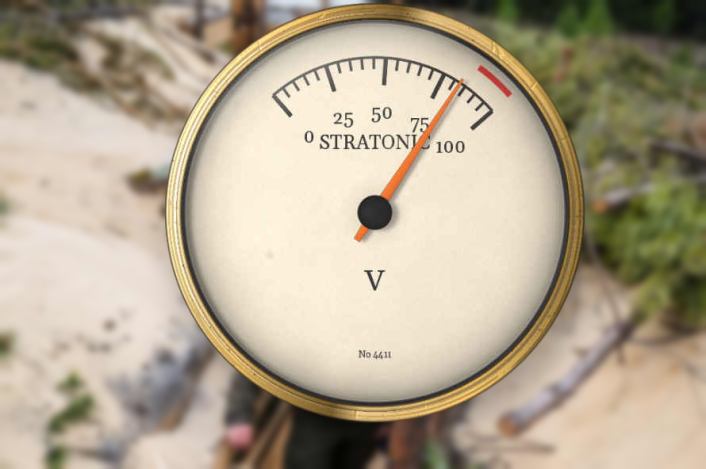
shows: 82.5 V
